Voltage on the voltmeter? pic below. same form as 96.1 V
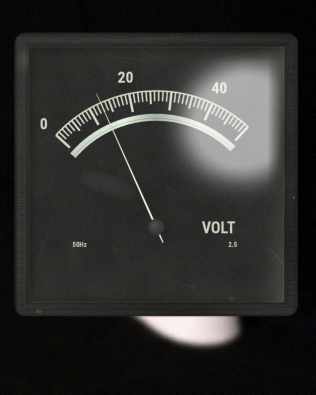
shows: 13 V
